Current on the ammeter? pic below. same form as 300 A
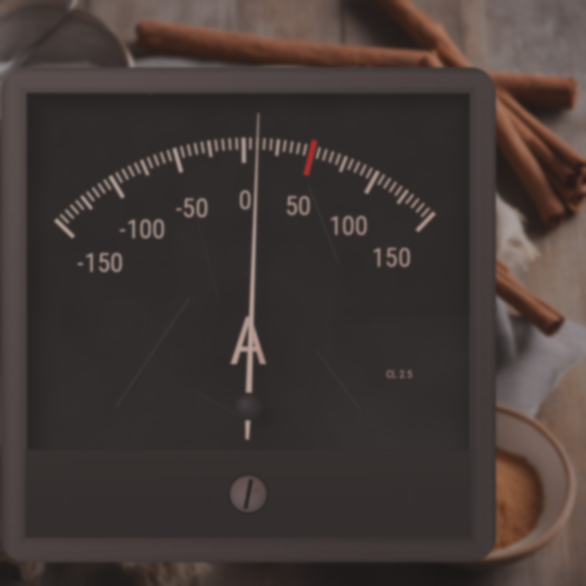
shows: 10 A
